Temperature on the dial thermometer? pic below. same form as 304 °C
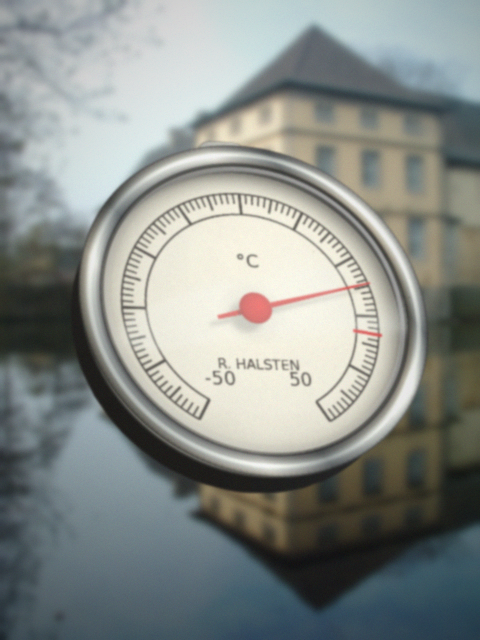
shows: 25 °C
